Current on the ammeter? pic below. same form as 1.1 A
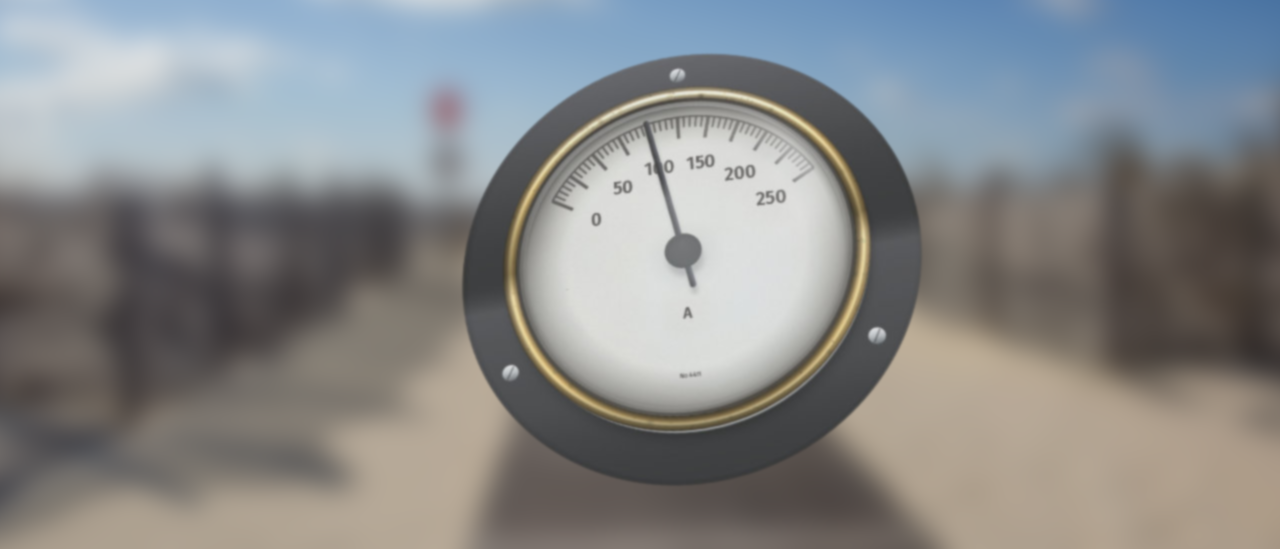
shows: 100 A
